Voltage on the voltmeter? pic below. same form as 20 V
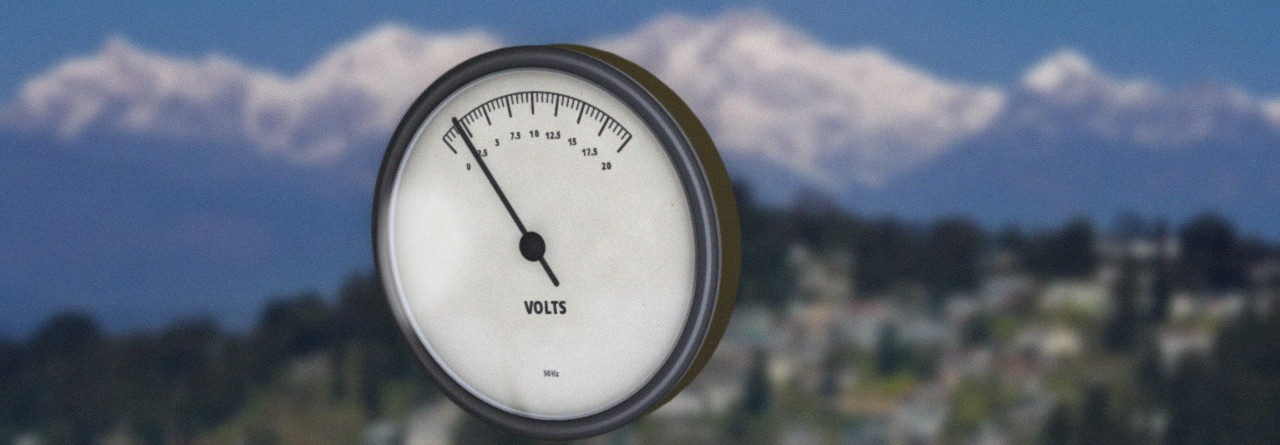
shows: 2.5 V
